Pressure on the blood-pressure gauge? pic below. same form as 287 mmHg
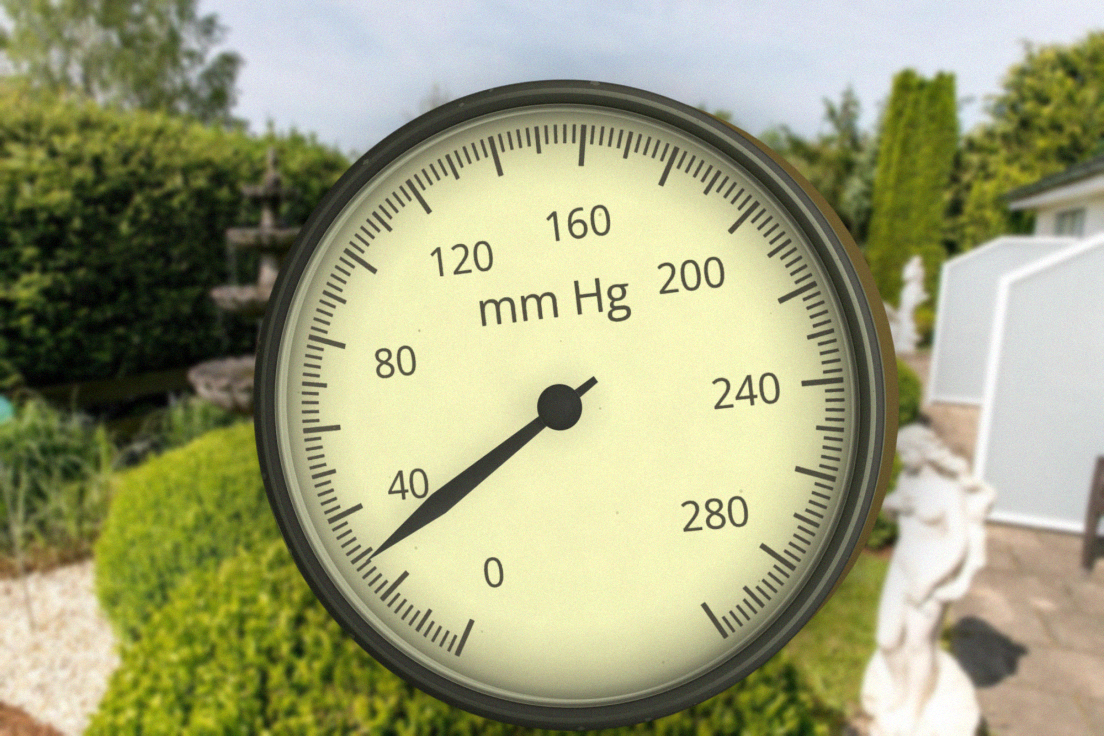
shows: 28 mmHg
